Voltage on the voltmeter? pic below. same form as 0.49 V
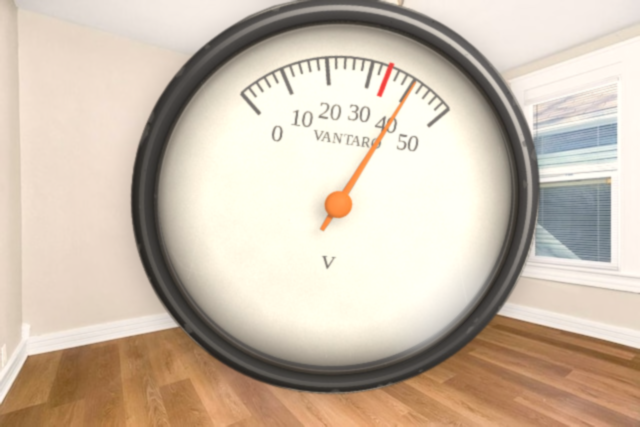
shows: 40 V
